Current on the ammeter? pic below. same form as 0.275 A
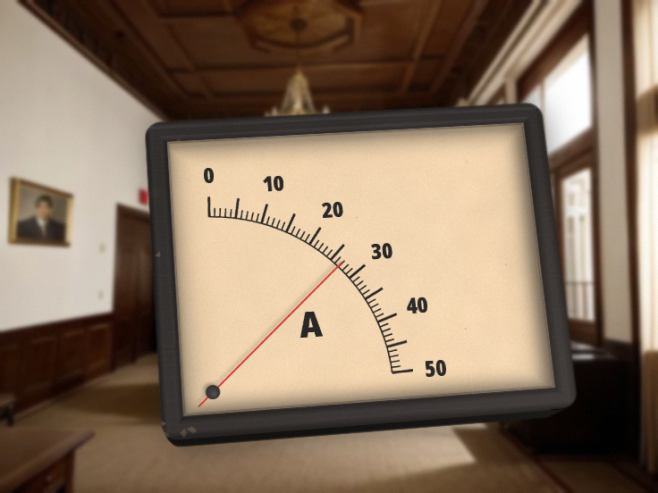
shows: 27 A
